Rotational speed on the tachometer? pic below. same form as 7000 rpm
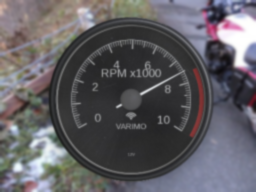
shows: 7500 rpm
